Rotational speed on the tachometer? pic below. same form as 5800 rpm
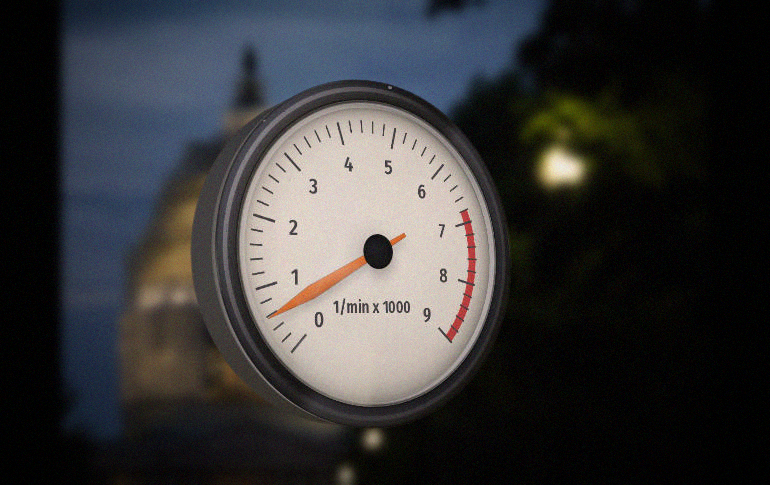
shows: 600 rpm
